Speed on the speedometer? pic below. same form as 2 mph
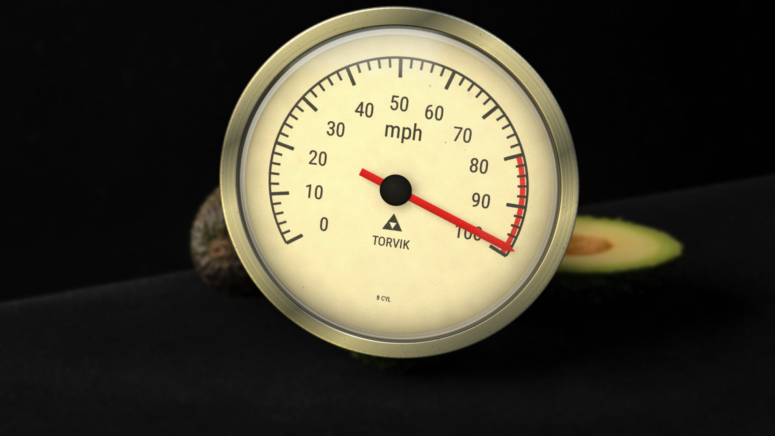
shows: 98 mph
